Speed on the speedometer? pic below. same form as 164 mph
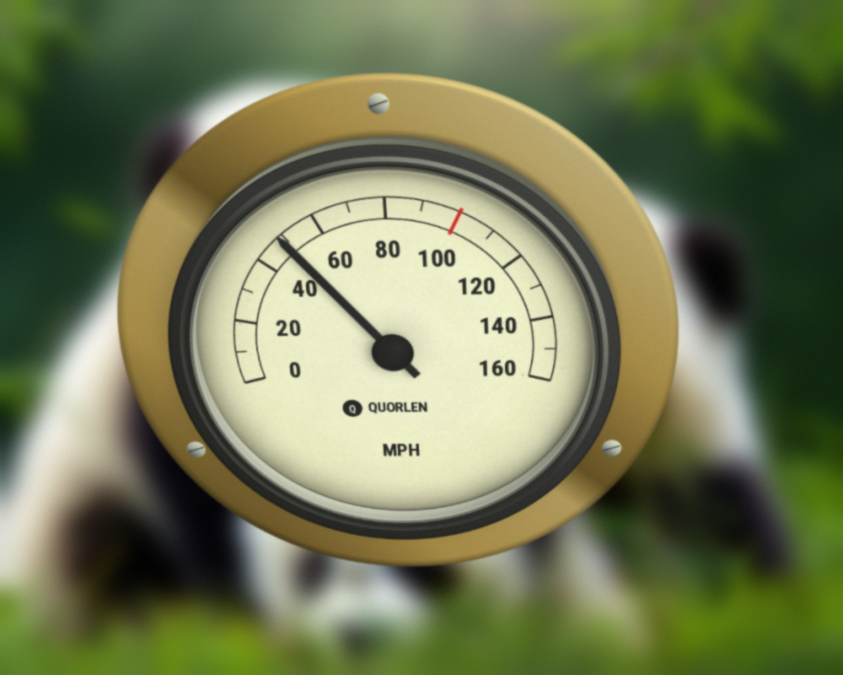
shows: 50 mph
